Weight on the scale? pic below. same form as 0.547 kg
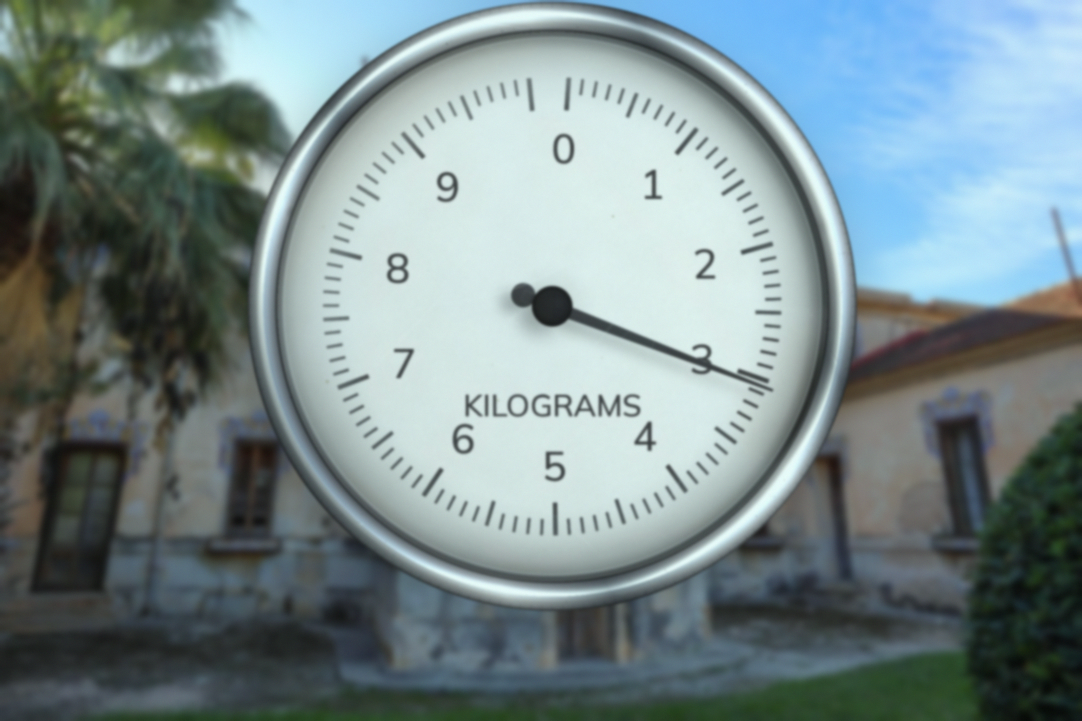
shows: 3.05 kg
